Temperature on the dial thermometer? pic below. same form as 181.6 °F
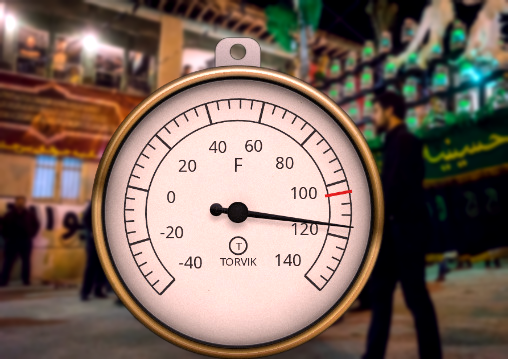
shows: 116 °F
